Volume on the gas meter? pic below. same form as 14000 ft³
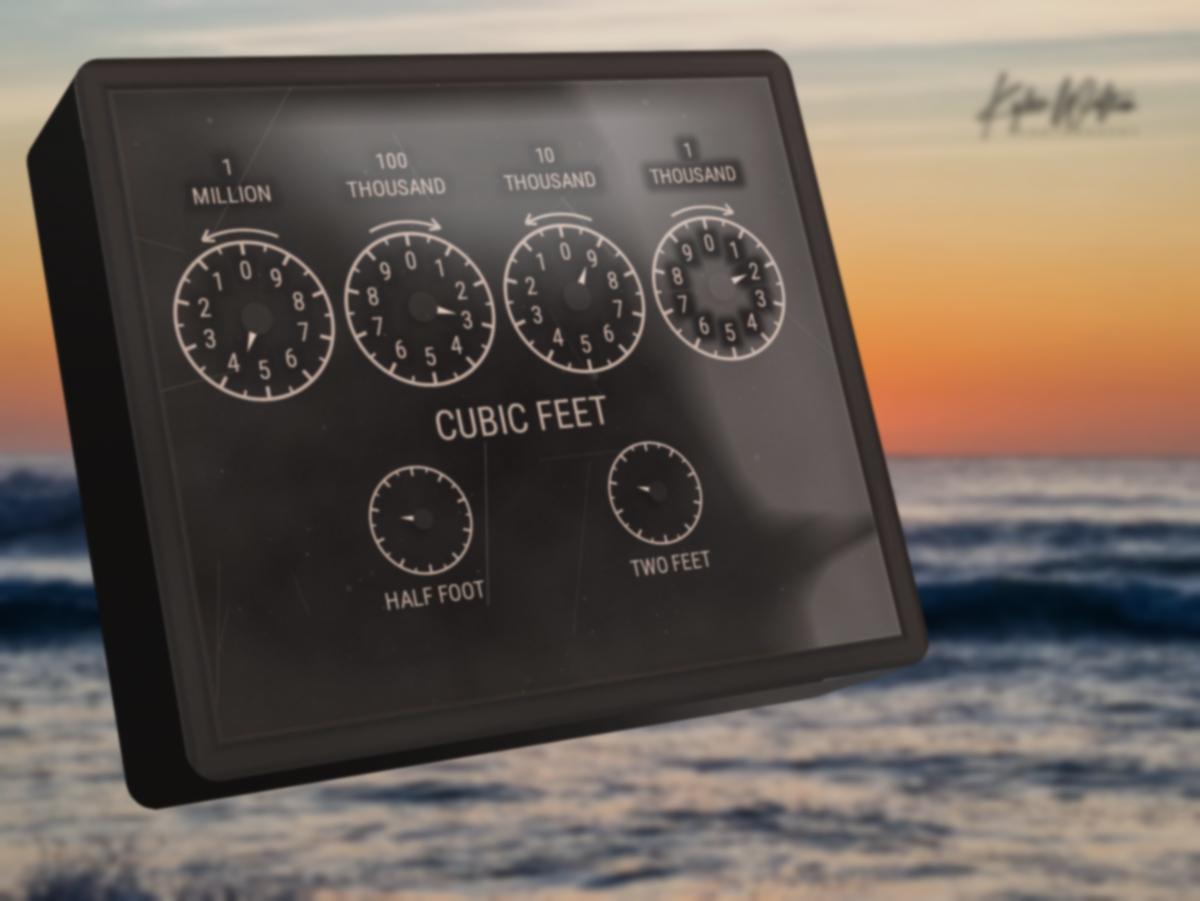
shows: 429200 ft³
